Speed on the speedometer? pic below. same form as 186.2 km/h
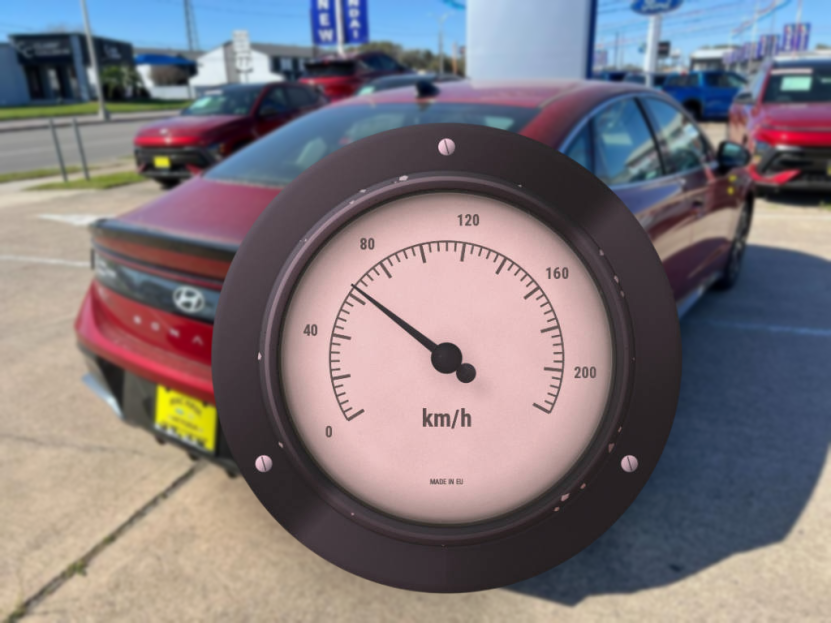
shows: 64 km/h
